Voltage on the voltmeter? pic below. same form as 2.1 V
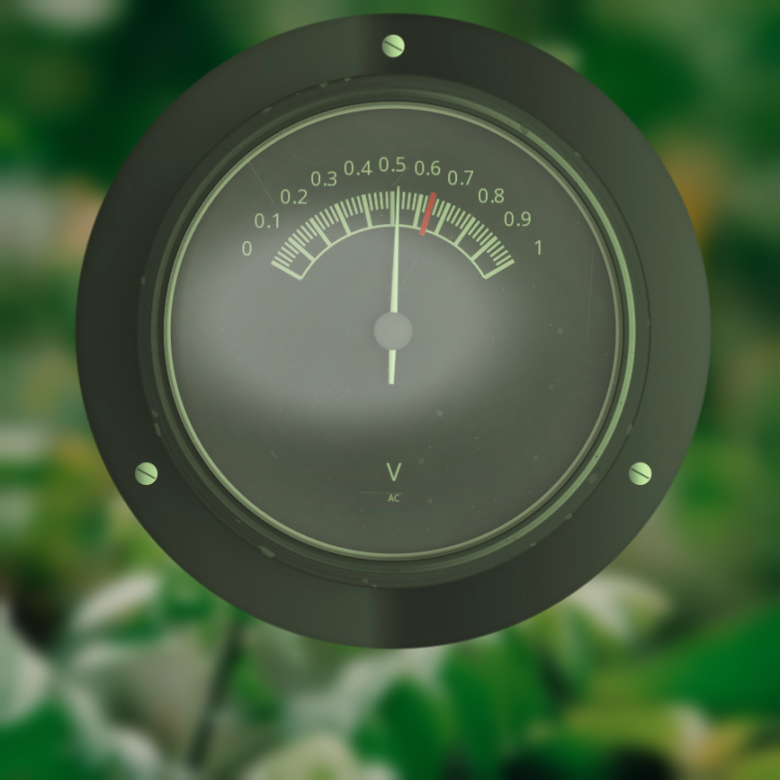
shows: 0.52 V
